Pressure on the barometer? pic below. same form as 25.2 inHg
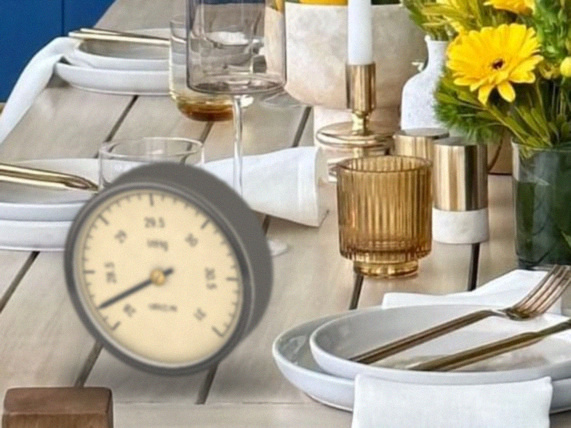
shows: 28.2 inHg
